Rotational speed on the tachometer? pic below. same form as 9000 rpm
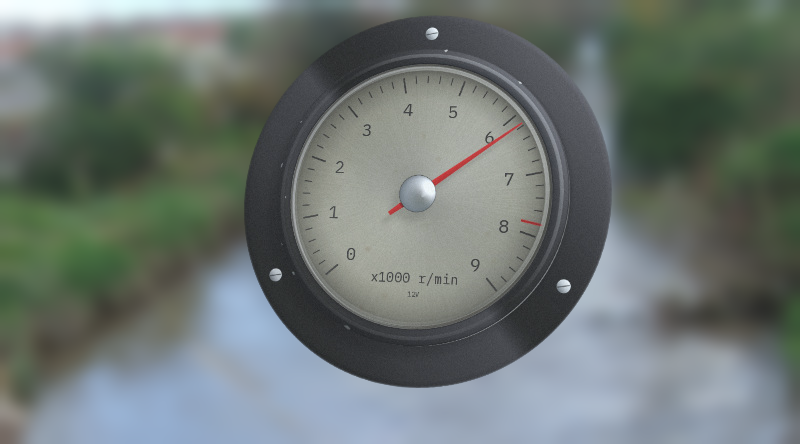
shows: 6200 rpm
